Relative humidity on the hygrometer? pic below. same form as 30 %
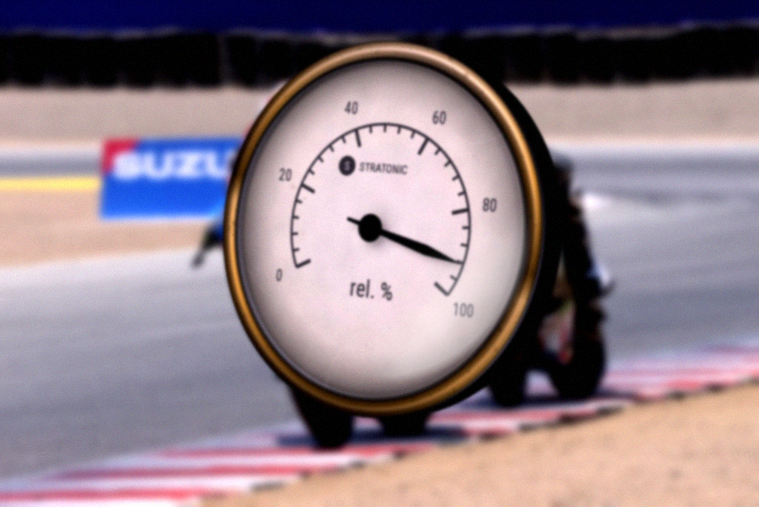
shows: 92 %
